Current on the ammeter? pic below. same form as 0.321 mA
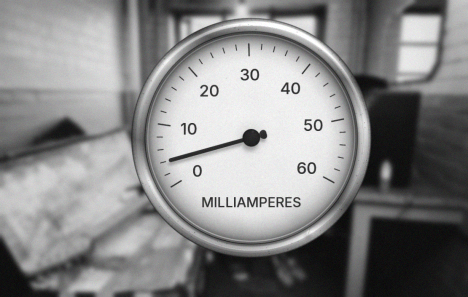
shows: 4 mA
